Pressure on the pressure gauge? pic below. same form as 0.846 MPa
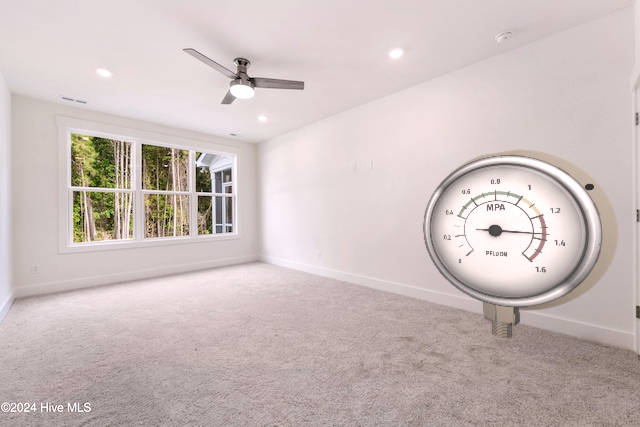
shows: 1.35 MPa
